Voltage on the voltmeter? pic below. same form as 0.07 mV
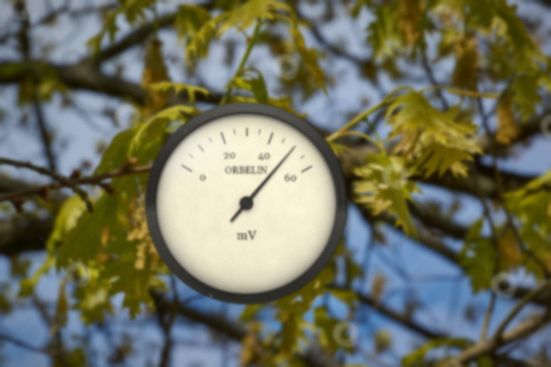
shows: 50 mV
